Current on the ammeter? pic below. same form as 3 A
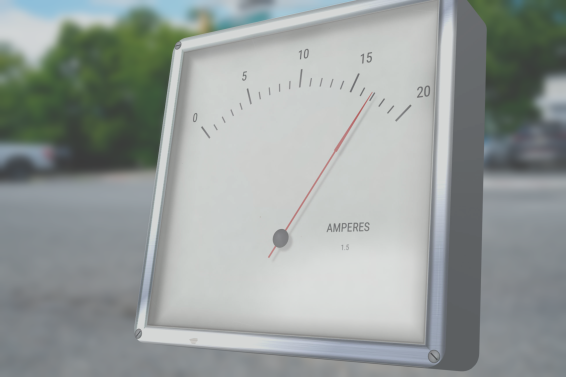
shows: 17 A
